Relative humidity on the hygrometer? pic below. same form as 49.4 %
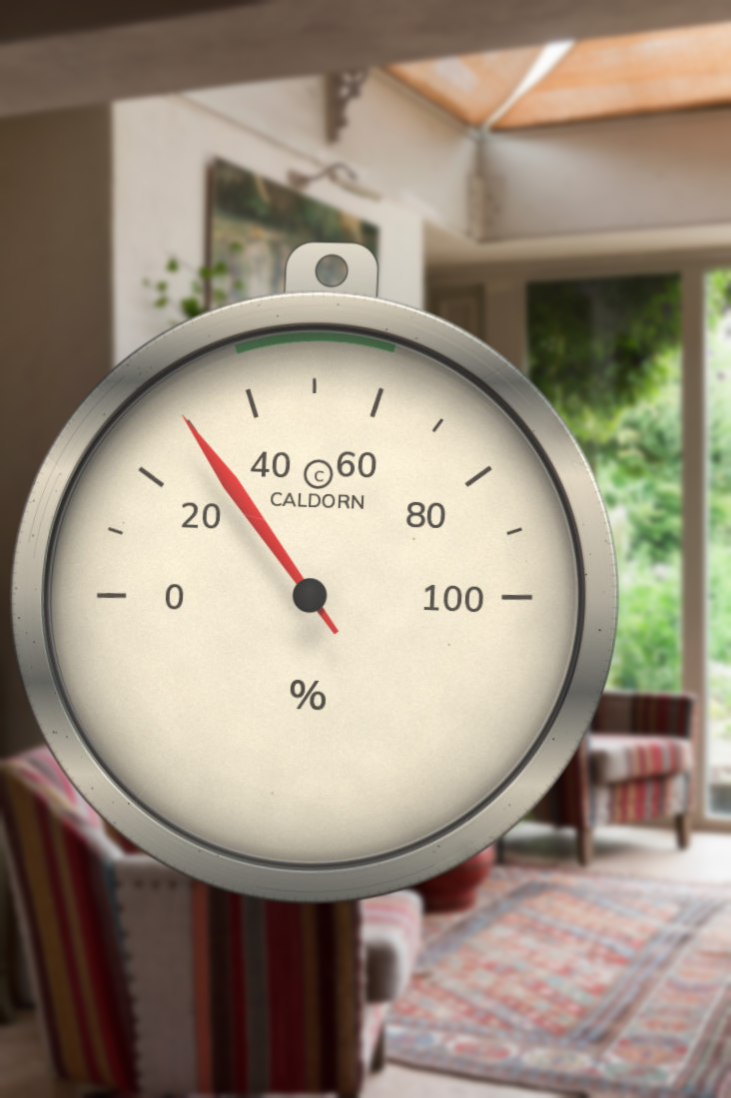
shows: 30 %
